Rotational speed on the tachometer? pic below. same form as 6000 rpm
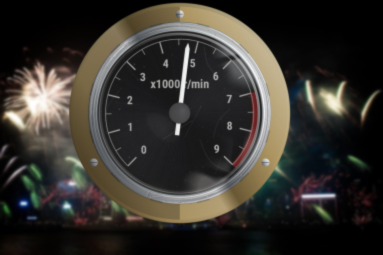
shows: 4750 rpm
